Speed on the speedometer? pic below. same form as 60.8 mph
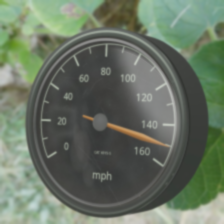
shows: 150 mph
